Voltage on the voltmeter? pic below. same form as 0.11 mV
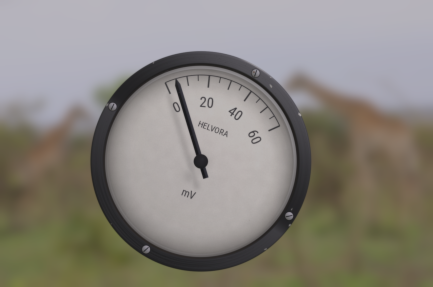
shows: 5 mV
